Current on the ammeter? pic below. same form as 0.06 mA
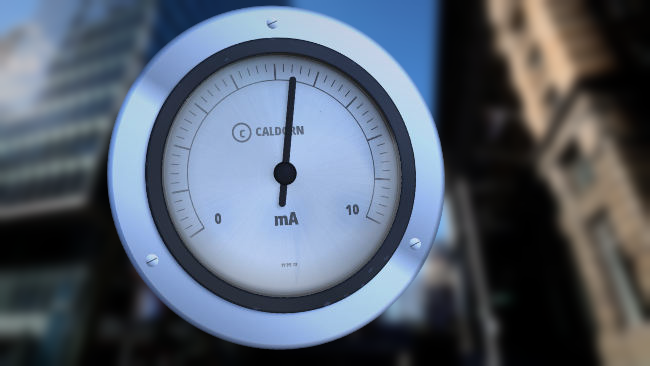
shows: 5.4 mA
